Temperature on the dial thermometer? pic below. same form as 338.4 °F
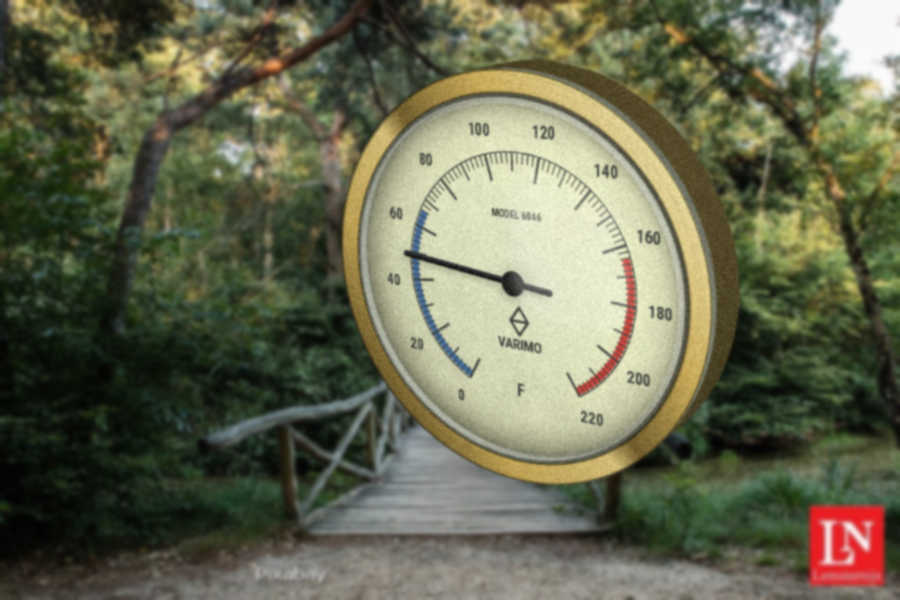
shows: 50 °F
